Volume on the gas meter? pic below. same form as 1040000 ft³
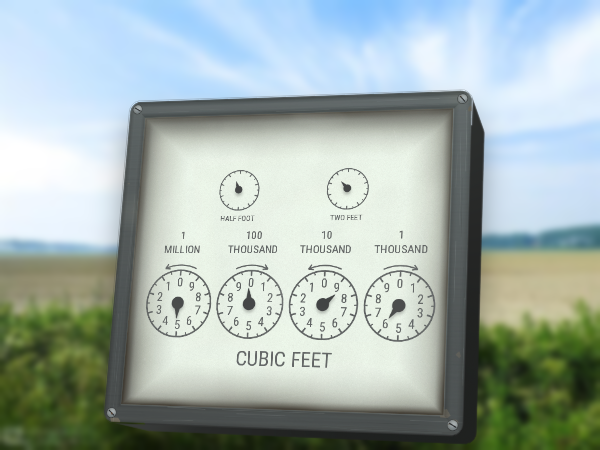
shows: 498600 ft³
